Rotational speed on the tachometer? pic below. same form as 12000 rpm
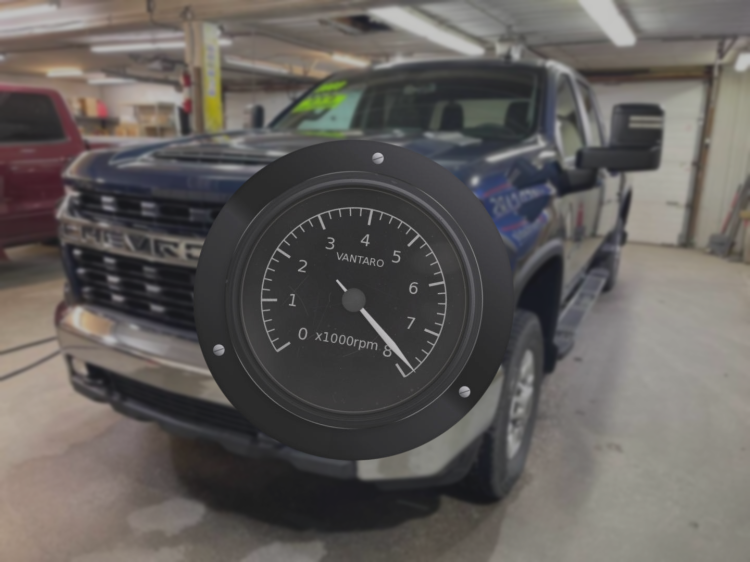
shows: 7800 rpm
